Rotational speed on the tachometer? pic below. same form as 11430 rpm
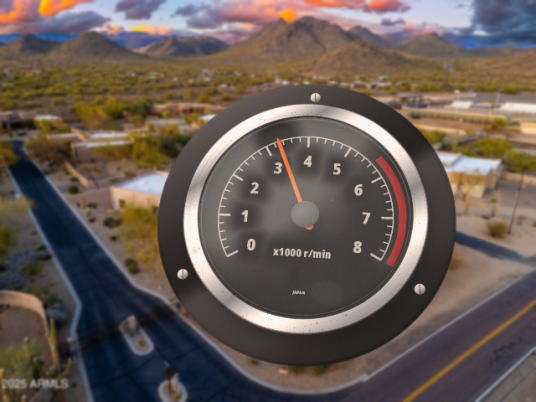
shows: 3300 rpm
